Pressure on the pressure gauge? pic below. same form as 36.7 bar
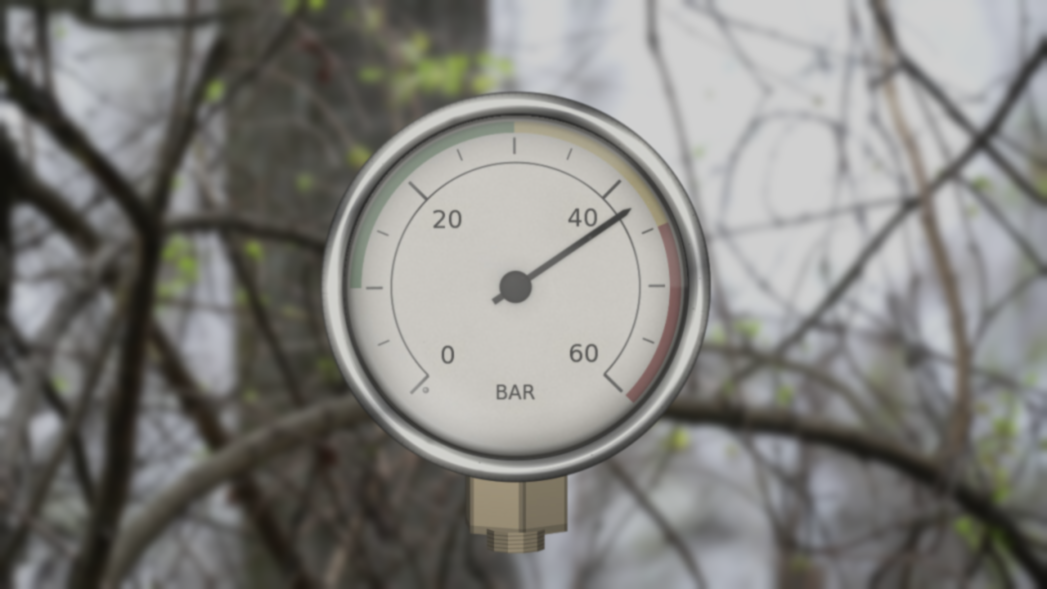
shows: 42.5 bar
